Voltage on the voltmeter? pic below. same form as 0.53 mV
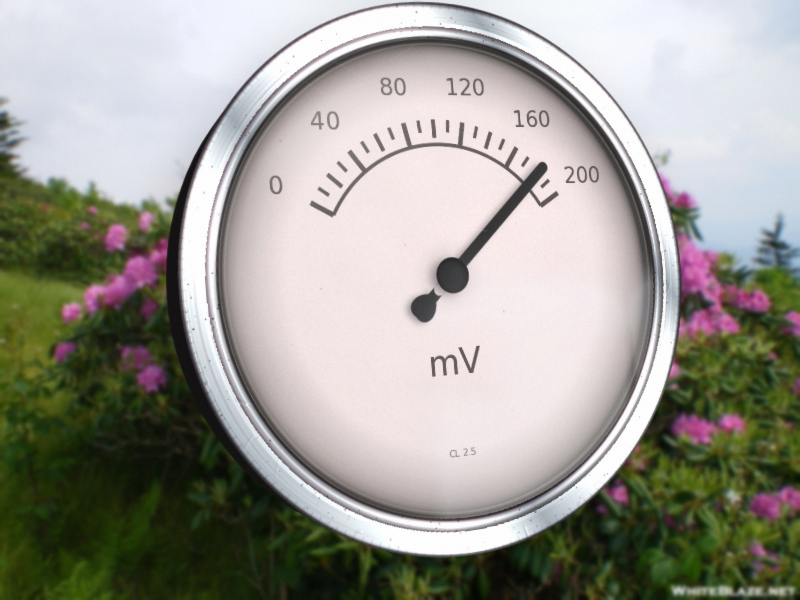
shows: 180 mV
